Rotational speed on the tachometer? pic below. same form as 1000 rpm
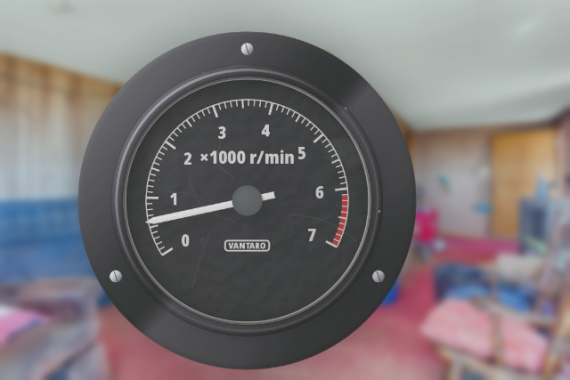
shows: 600 rpm
